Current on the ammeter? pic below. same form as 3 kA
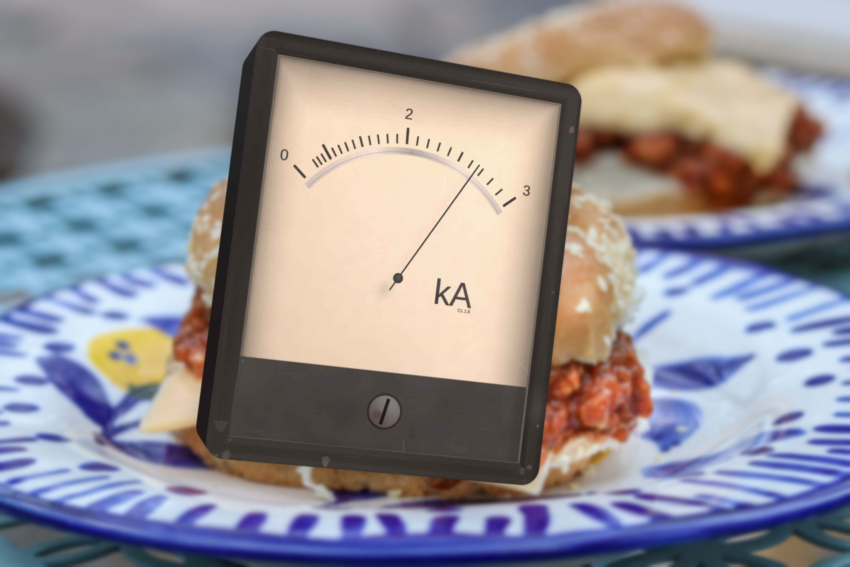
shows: 2.65 kA
